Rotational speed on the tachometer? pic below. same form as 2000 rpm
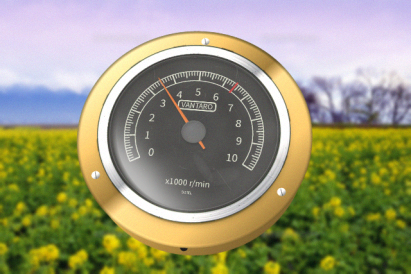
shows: 3500 rpm
